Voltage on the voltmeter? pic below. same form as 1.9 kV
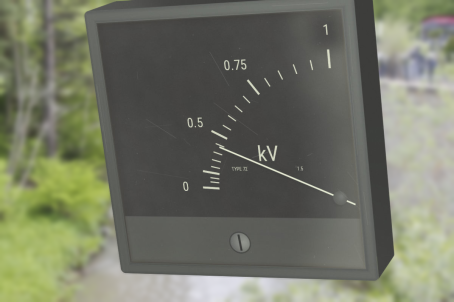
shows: 0.45 kV
